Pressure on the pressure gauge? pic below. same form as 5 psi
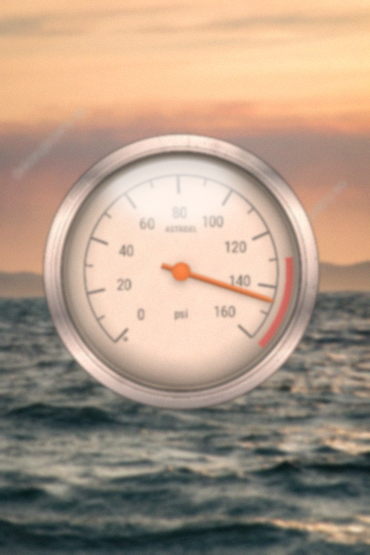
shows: 145 psi
